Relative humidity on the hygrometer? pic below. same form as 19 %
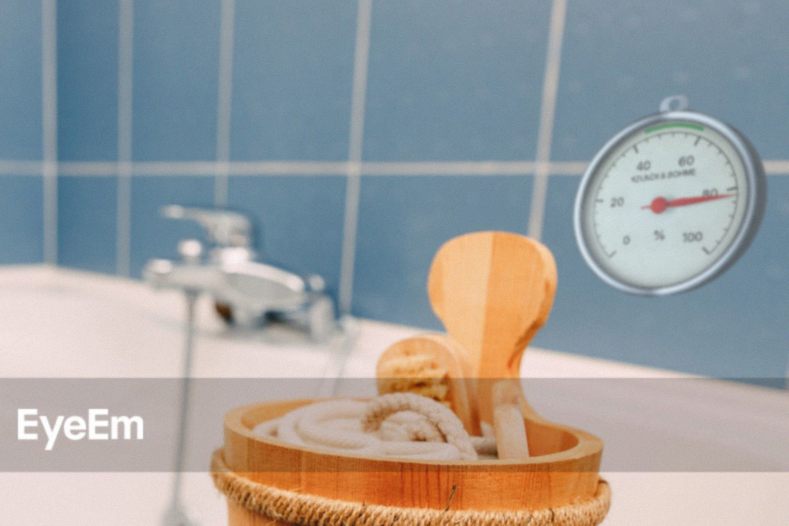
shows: 82 %
